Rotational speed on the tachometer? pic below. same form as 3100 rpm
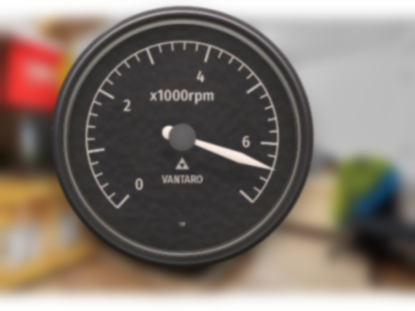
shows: 6400 rpm
